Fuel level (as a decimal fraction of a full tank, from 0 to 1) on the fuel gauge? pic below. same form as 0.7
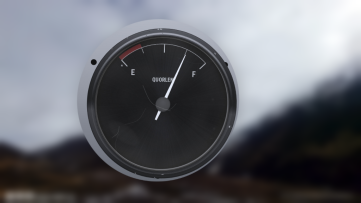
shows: 0.75
